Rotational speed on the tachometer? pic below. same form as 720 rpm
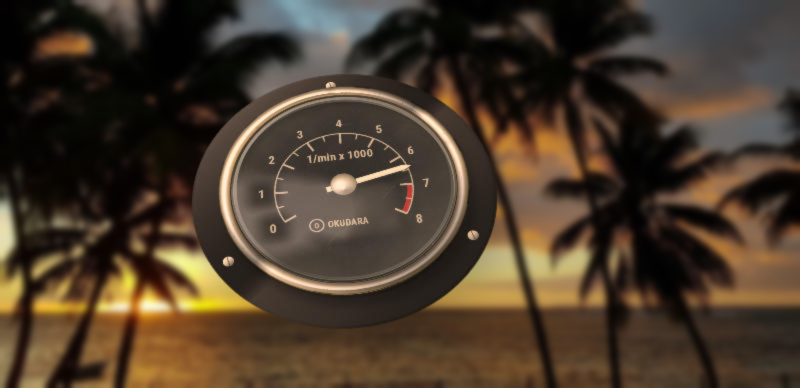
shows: 6500 rpm
